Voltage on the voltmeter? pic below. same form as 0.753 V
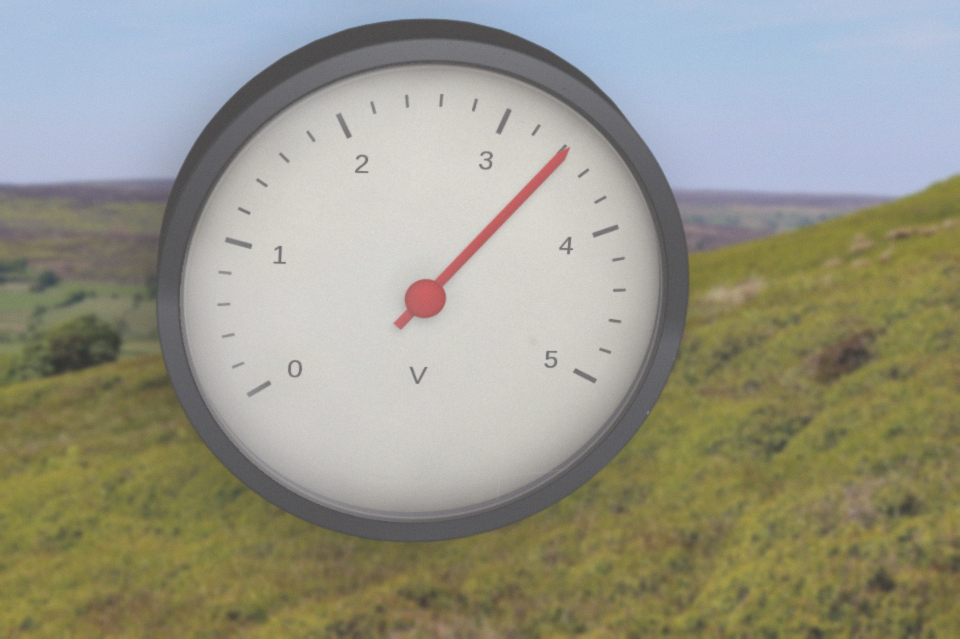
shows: 3.4 V
